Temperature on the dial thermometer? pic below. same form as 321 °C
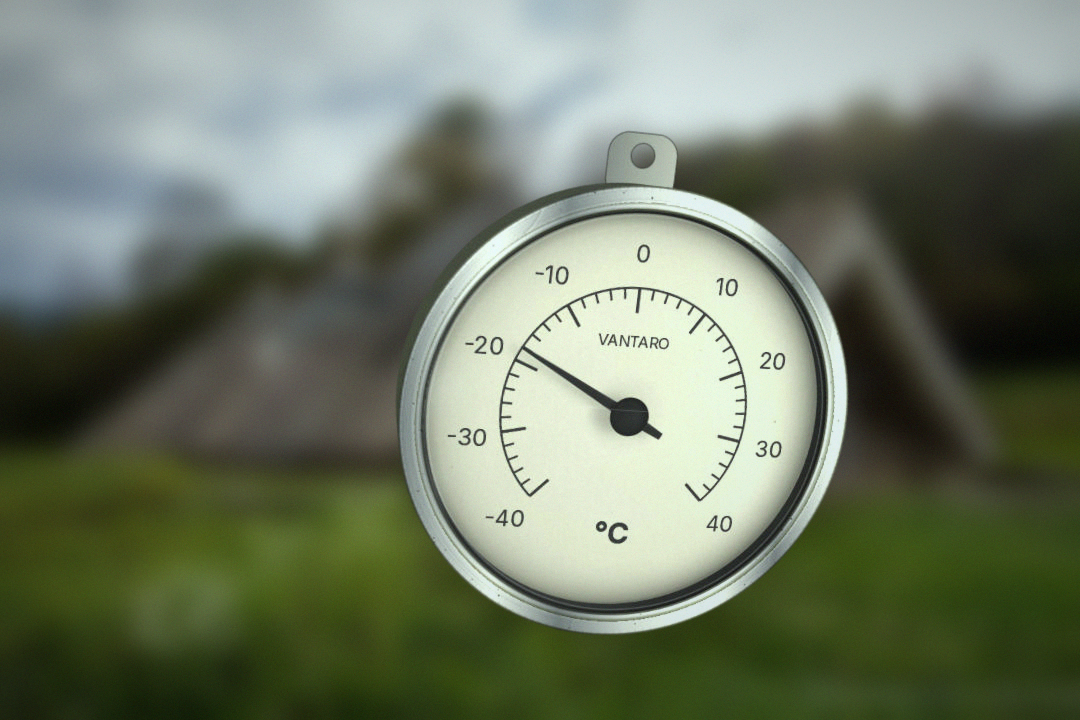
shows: -18 °C
